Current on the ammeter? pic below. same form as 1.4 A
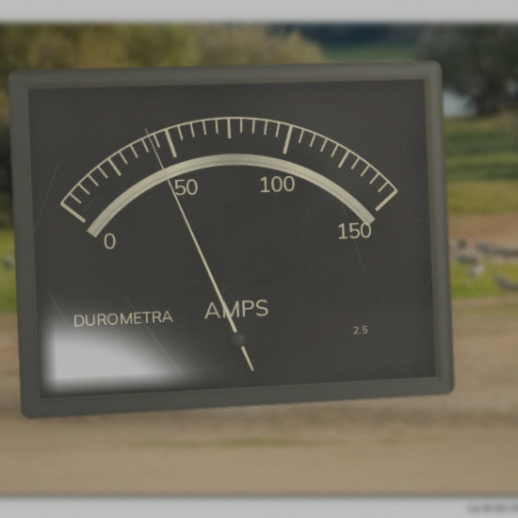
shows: 42.5 A
